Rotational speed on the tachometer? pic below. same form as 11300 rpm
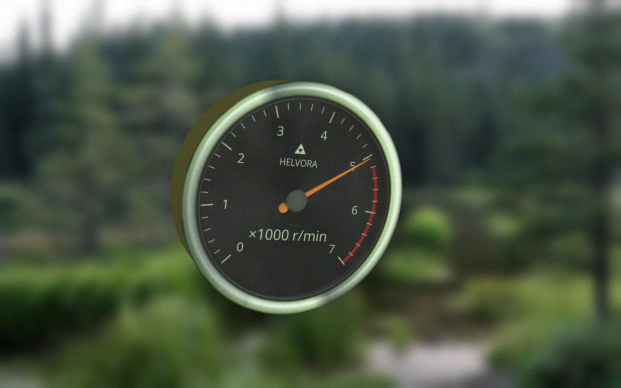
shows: 5000 rpm
